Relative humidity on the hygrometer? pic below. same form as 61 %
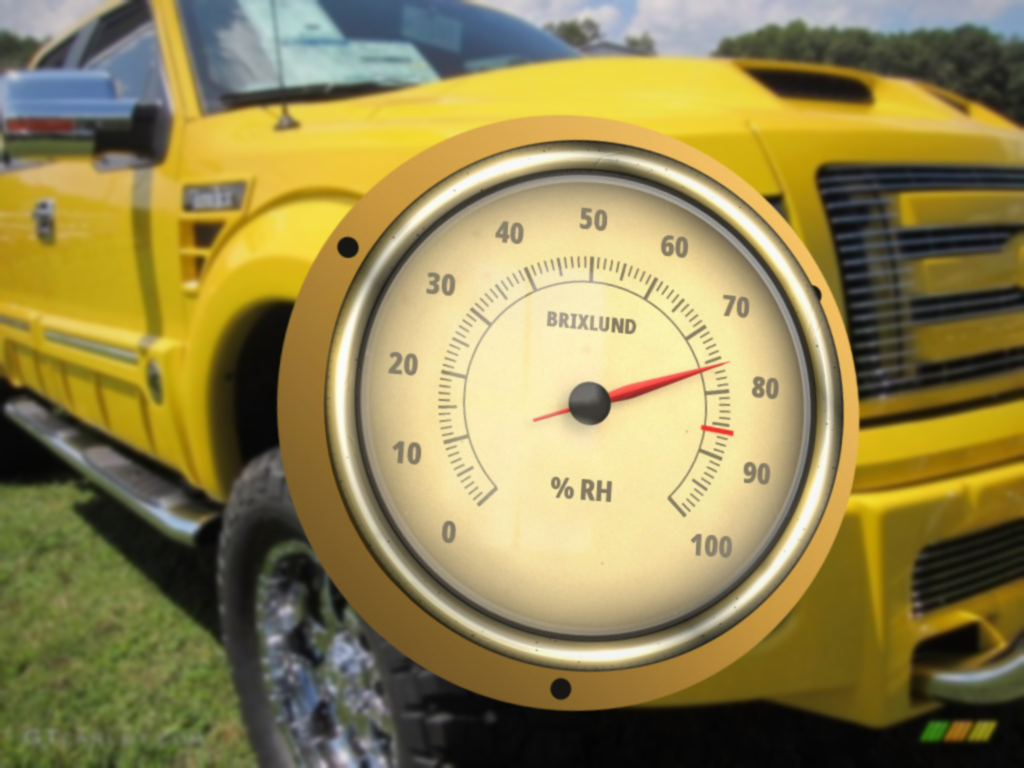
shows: 76 %
